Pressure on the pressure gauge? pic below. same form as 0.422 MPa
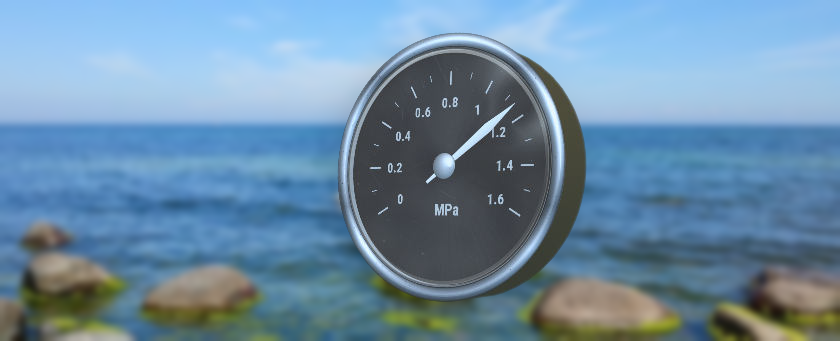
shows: 1.15 MPa
